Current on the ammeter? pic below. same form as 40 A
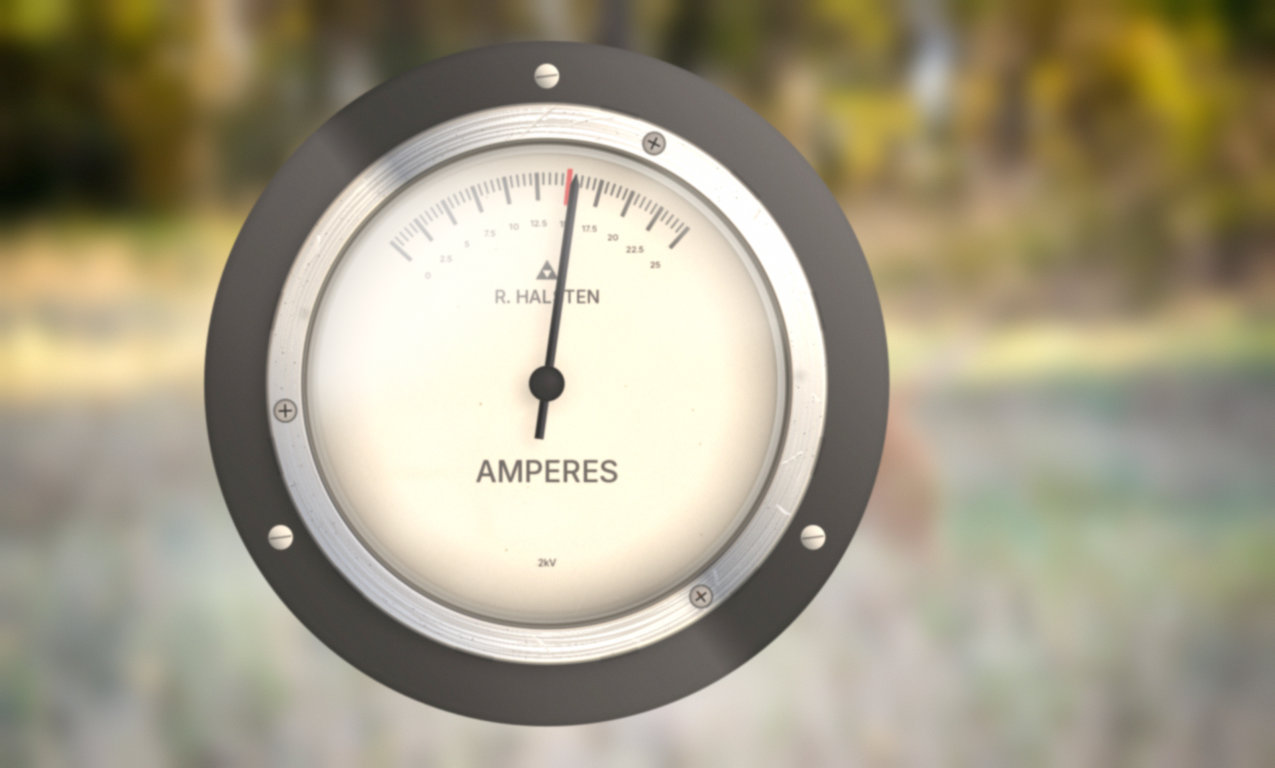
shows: 15.5 A
